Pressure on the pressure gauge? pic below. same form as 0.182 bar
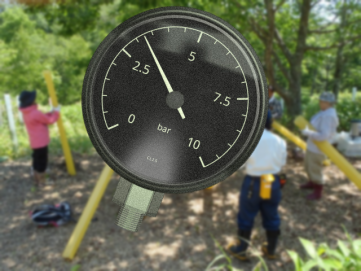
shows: 3.25 bar
